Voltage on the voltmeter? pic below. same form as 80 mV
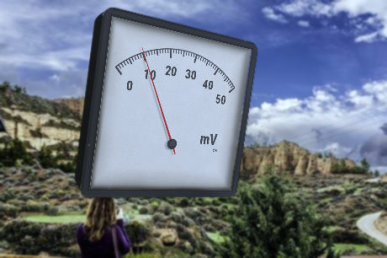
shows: 10 mV
